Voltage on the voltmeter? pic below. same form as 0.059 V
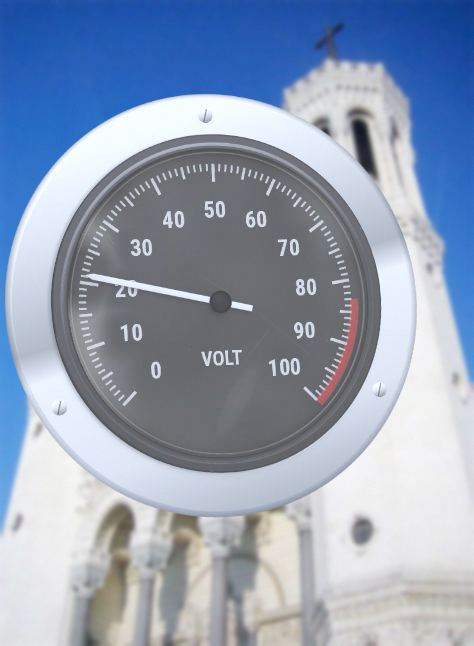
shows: 21 V
